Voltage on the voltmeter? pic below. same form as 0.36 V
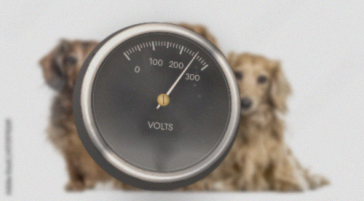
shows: 250 V
